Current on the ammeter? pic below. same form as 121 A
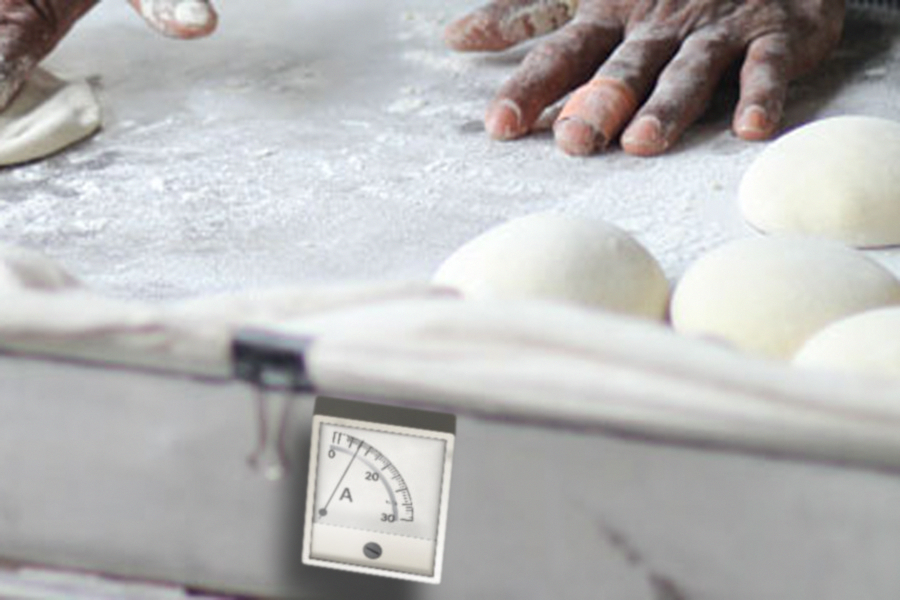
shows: 12.5 A
